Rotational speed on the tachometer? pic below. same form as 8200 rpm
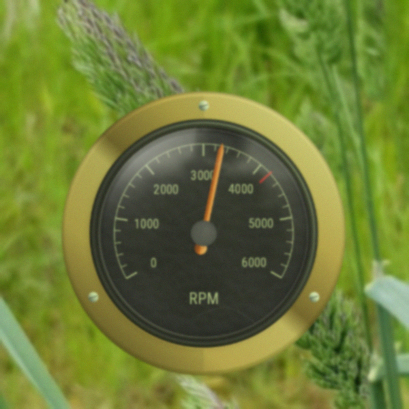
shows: 3300 rpm
